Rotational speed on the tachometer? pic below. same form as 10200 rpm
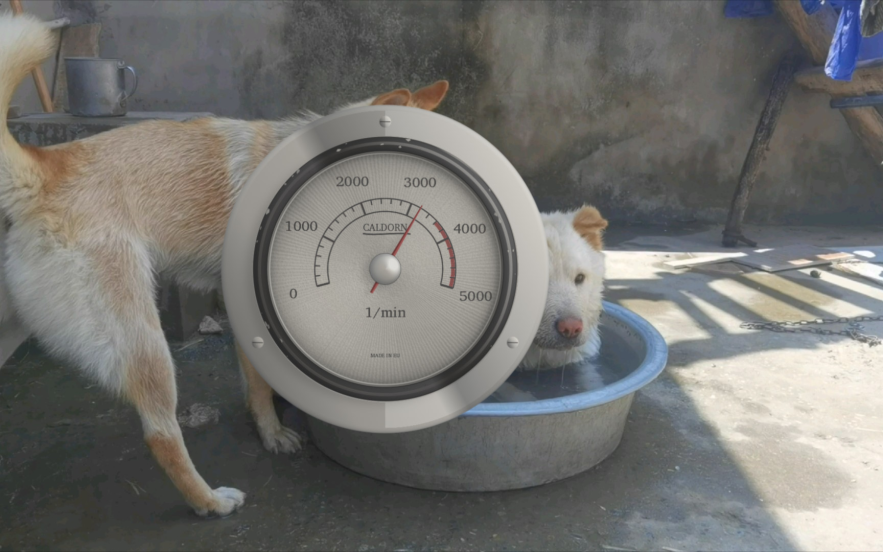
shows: 3200 rpm
